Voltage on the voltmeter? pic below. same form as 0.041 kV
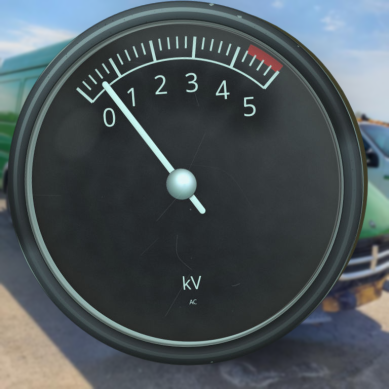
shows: 0.6 kV
